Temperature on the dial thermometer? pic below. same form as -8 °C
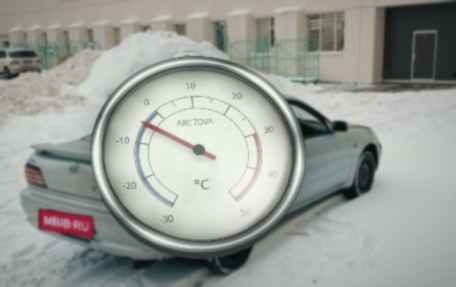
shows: -5 °C
